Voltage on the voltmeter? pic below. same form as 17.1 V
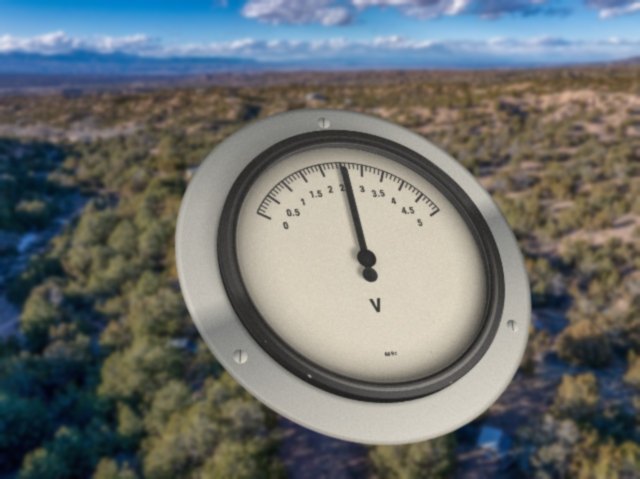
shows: 2.5 V
